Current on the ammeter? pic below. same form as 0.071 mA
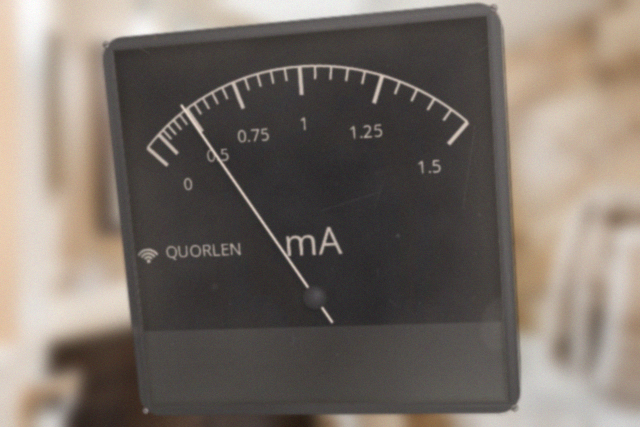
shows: 0.5 mA
